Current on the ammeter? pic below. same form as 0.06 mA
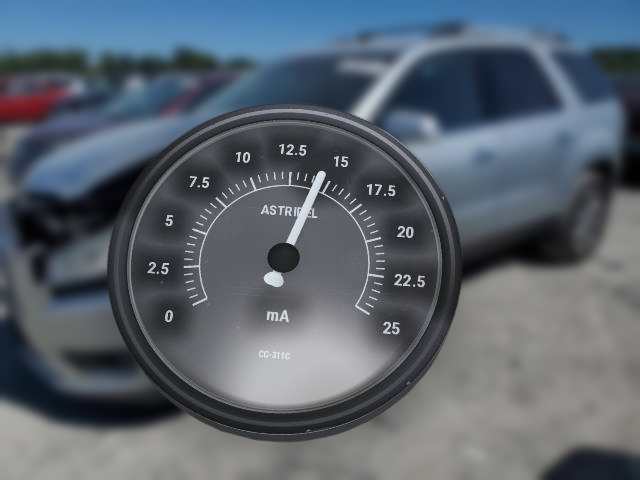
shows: 14.5 mA
